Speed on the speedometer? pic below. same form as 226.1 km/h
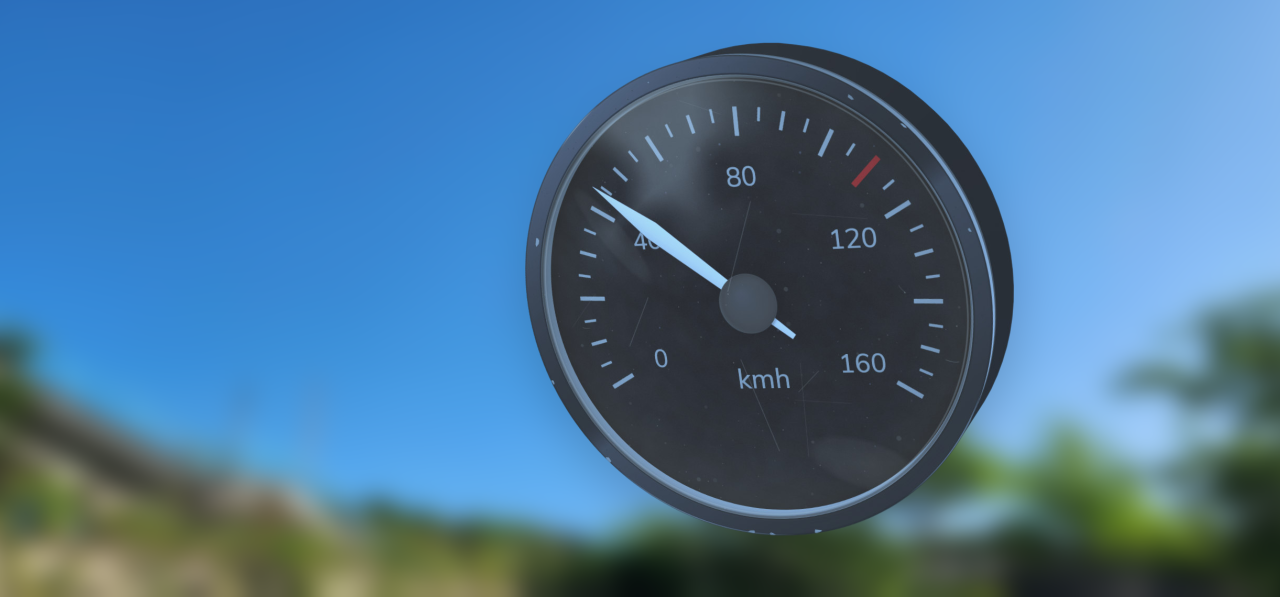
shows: 45 km/h
